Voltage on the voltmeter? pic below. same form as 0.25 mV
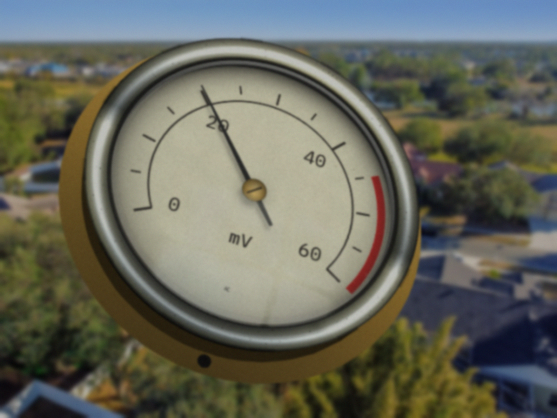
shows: 20 mV
